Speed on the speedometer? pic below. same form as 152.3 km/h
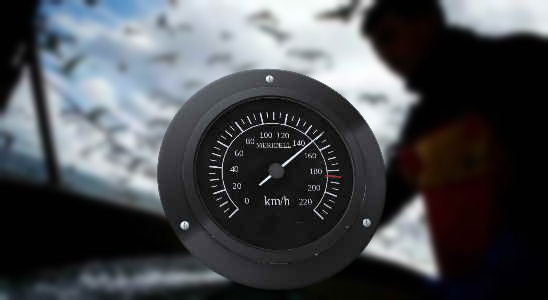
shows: 150 km/h
